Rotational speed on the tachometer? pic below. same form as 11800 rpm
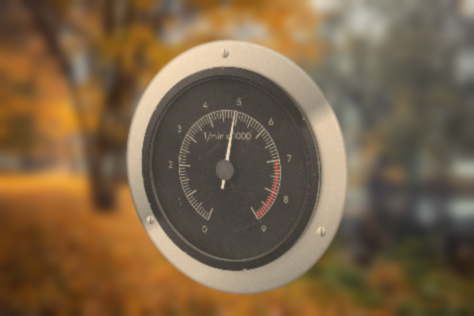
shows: 5000 rpm
